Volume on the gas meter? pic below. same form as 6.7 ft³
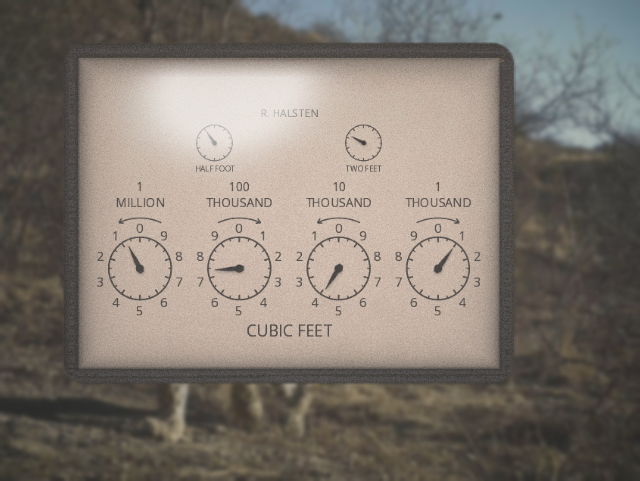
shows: 74100 ft³
